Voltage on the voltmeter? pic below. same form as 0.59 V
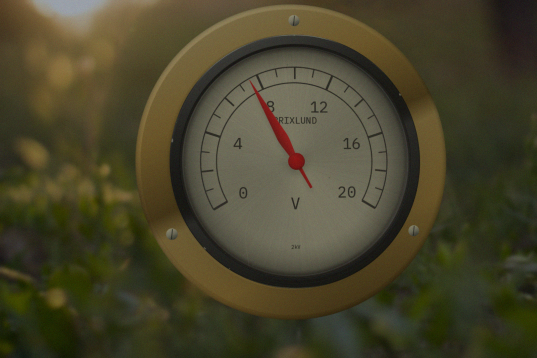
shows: 7.5 V
